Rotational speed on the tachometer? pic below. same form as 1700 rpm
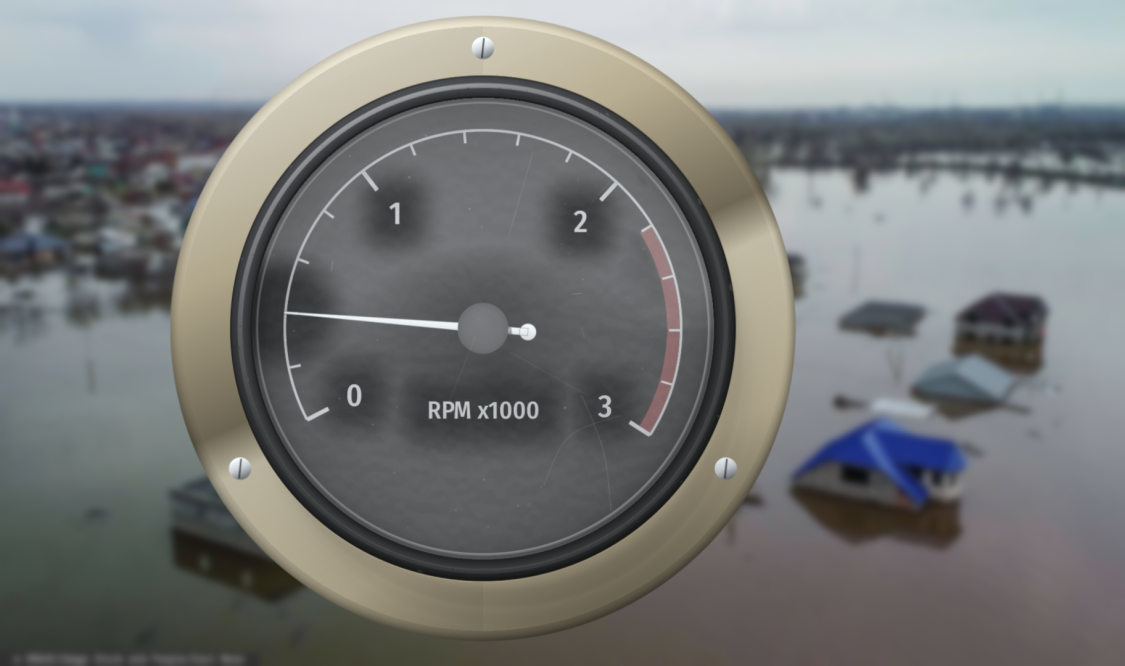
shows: 400 rpm
